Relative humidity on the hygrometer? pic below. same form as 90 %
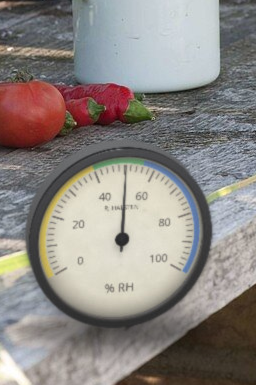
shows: 50 %
